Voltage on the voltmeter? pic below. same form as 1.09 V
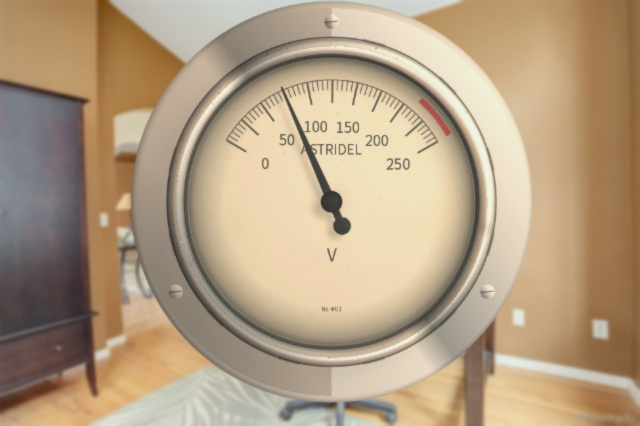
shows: 75 V
